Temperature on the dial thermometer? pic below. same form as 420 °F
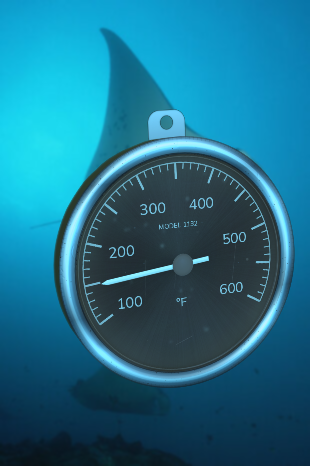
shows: 150 °F
